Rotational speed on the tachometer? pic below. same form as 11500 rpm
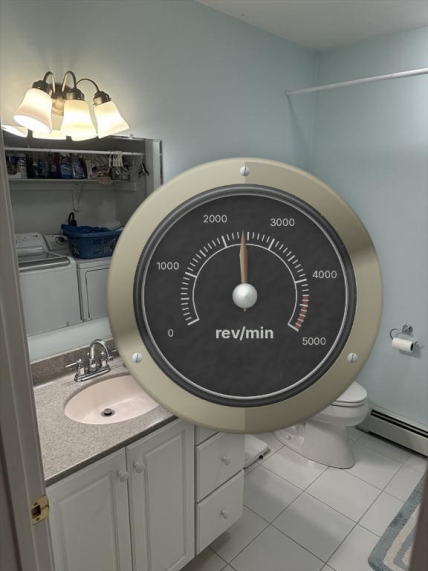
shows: 2400 rpm
